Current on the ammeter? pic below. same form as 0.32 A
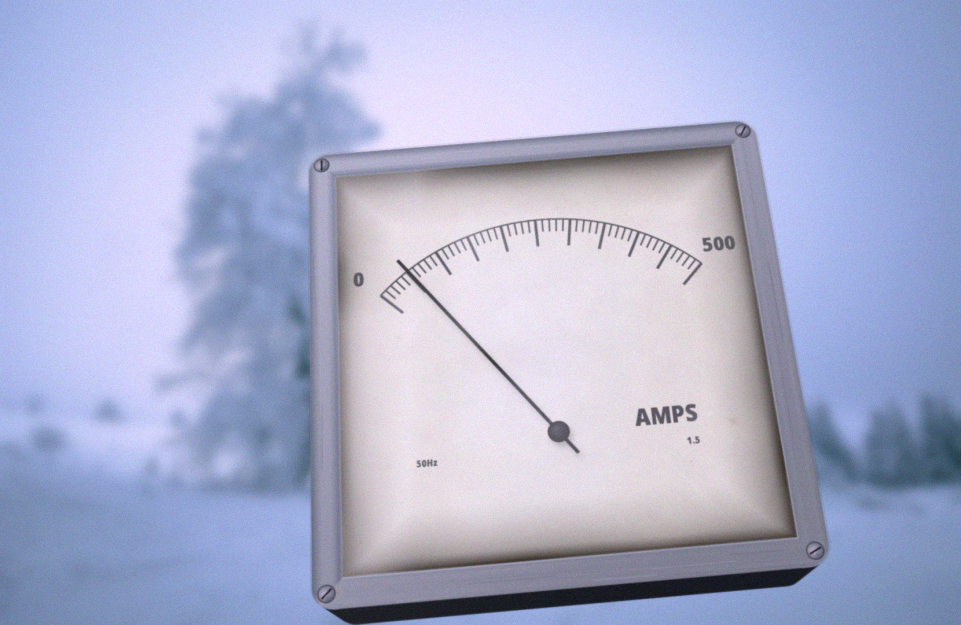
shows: 50 A
